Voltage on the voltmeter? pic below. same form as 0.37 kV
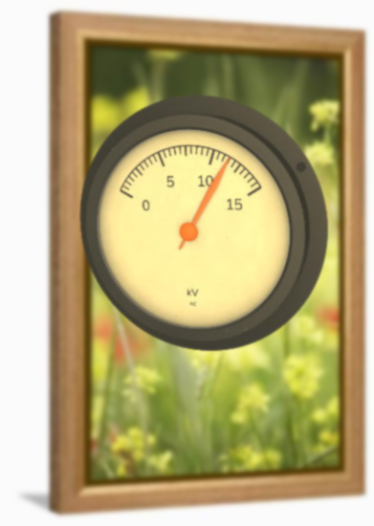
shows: 11.5 kV
